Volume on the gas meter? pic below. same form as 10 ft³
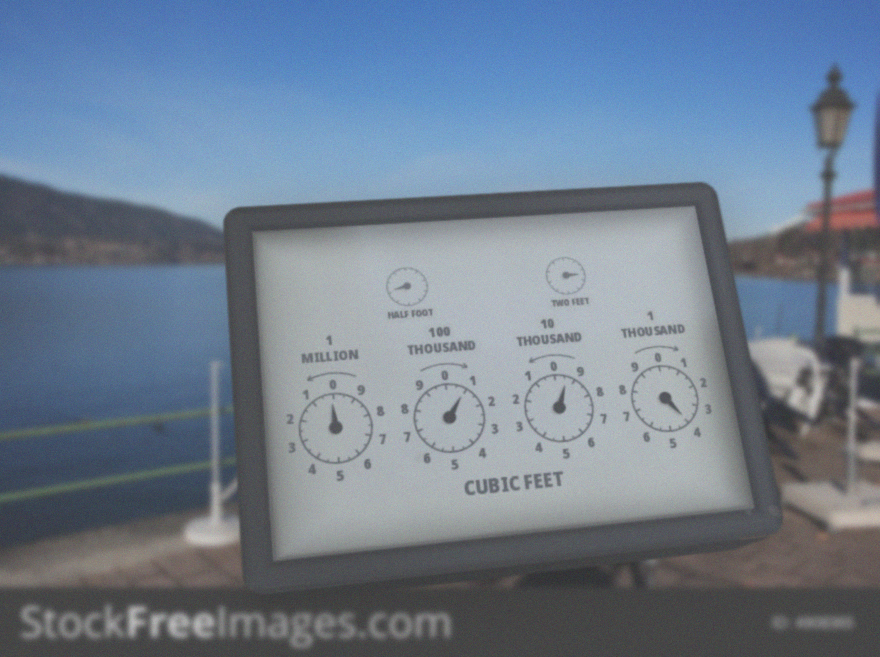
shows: 9400 ft³
